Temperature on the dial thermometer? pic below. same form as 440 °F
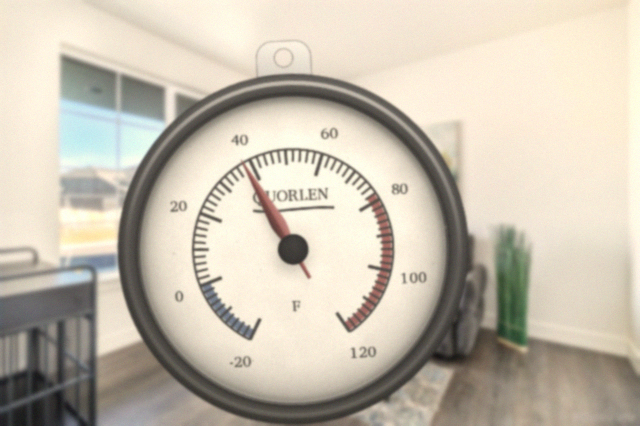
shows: 38 °F
